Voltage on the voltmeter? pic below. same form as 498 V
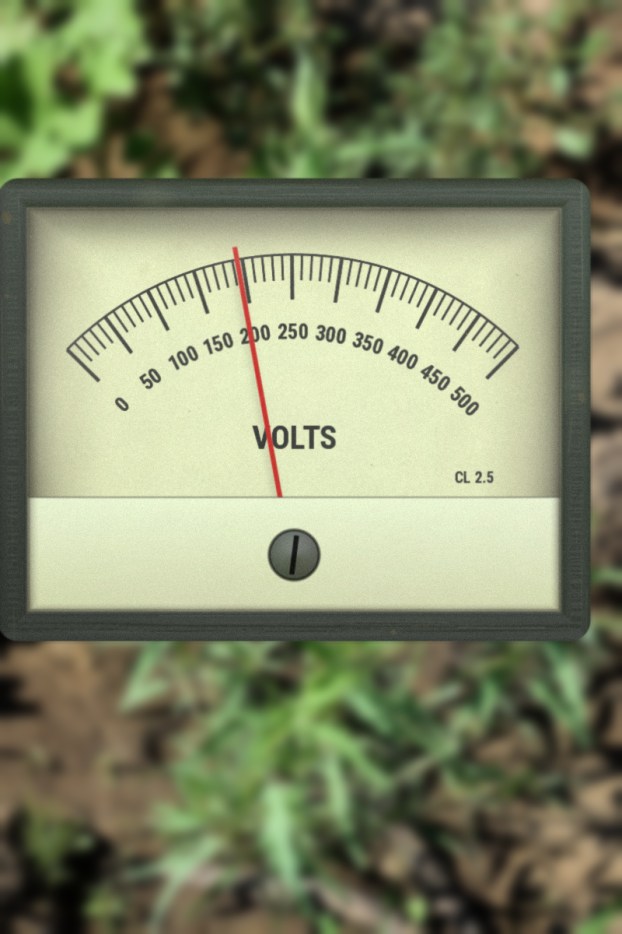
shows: 195 V
